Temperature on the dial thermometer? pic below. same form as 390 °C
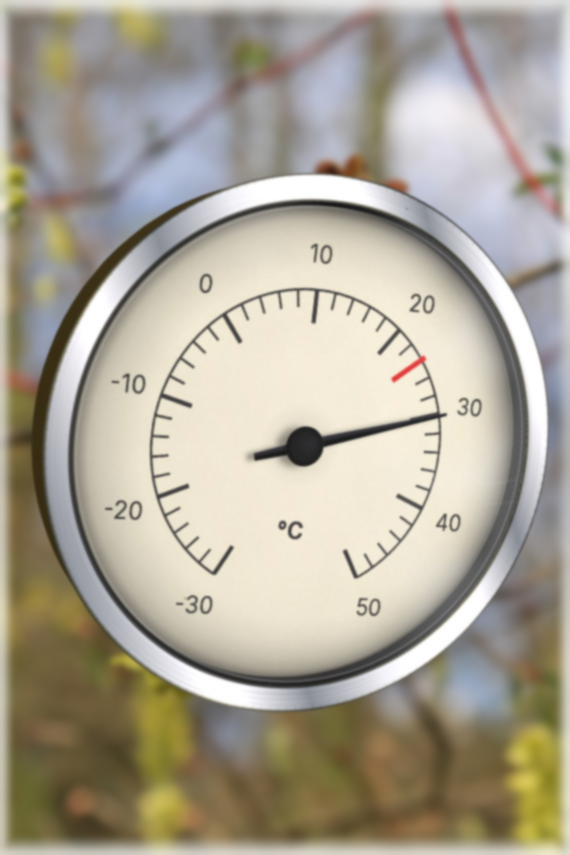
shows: 30 °C
